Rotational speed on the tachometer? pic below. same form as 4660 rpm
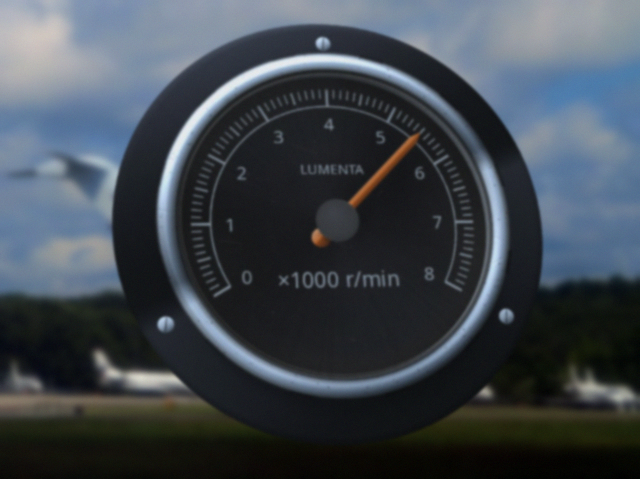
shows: 5500 rpm
